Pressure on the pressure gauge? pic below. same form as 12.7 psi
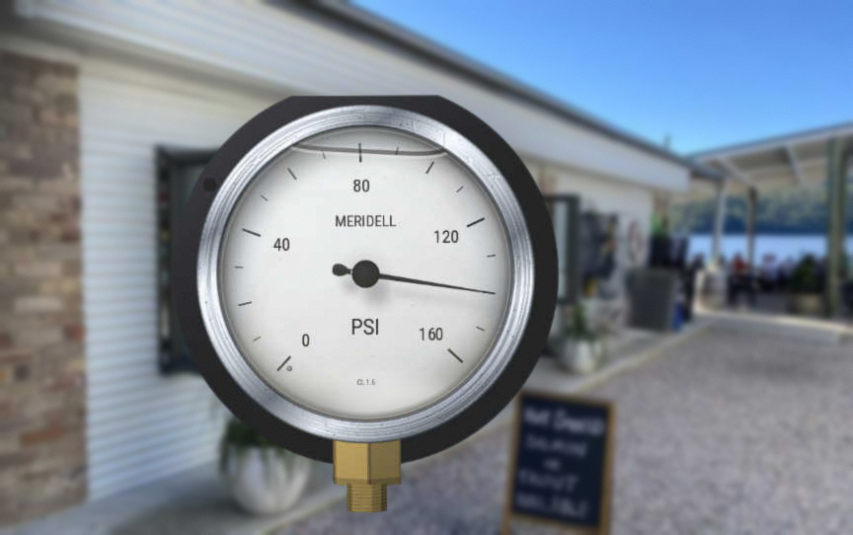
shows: 140 psi
